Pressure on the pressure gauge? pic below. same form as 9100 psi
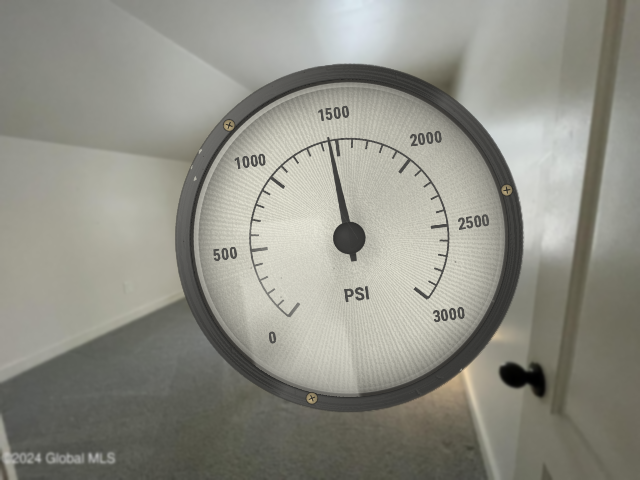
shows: 1450 psi
